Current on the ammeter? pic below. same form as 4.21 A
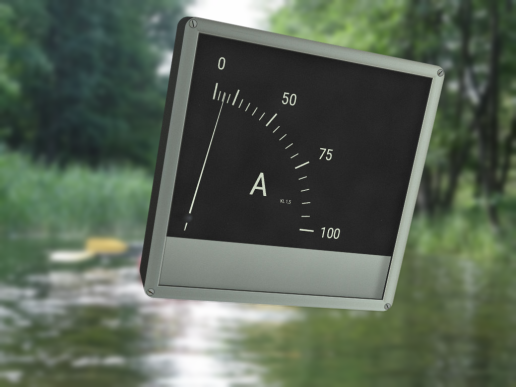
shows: 15 A
